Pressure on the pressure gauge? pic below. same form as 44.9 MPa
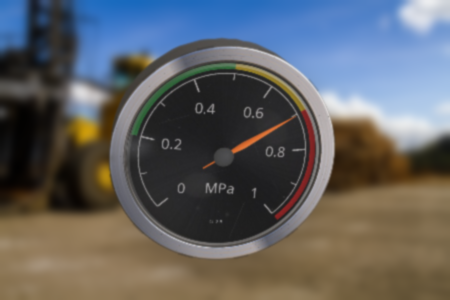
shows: 0.7 MPa
